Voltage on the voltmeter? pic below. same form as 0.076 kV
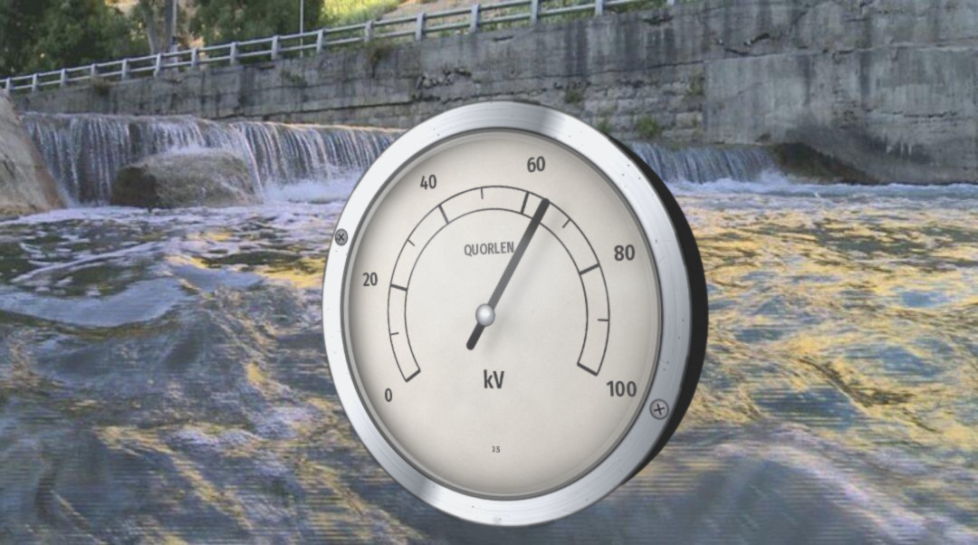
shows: 65 kV
